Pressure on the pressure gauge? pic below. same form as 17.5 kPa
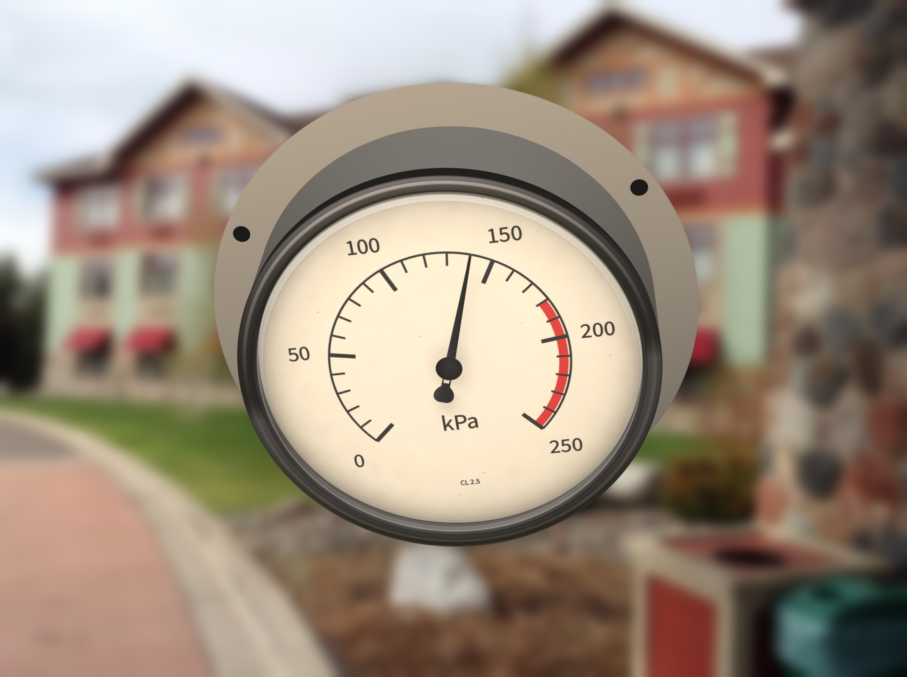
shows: 140 kPa
